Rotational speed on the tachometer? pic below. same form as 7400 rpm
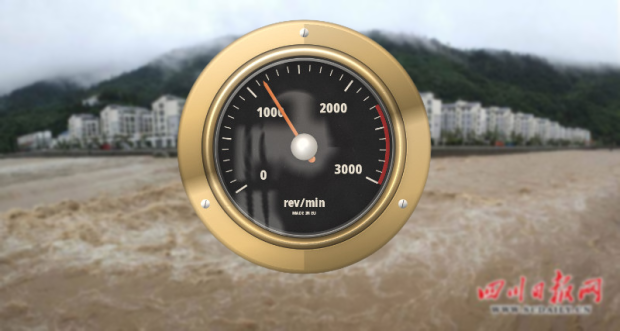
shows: 1150 rpm
